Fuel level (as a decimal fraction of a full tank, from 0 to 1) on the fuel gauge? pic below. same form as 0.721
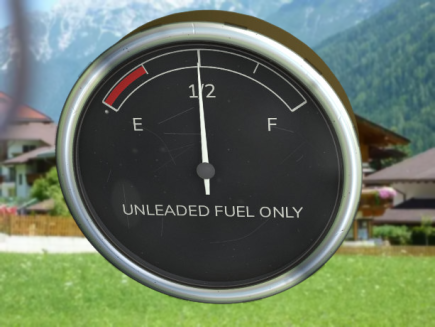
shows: 0.5
